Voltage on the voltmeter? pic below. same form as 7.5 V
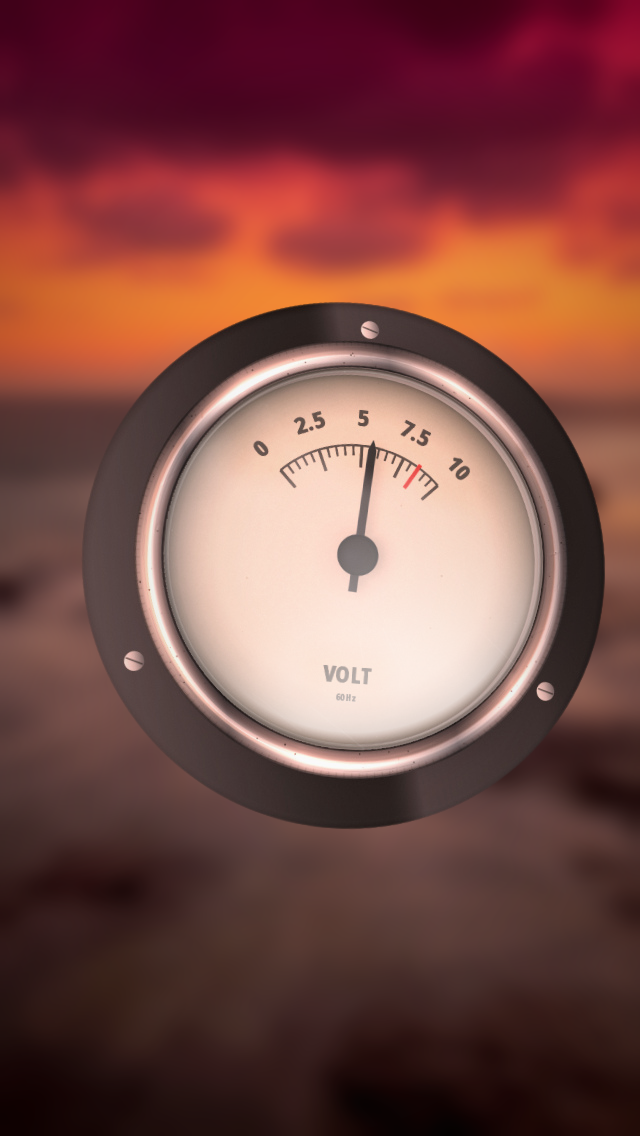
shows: 5.5 V
